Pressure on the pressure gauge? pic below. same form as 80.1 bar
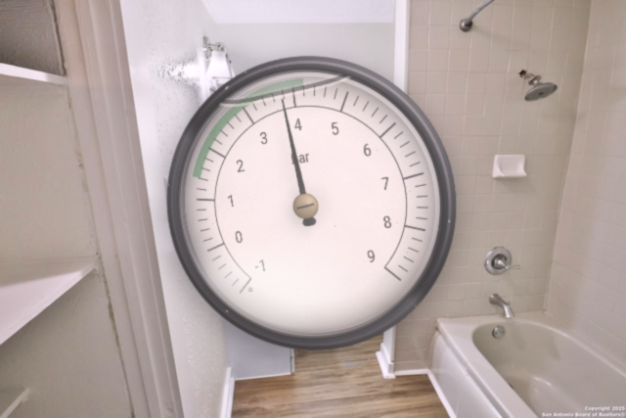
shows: 3.8 bar
